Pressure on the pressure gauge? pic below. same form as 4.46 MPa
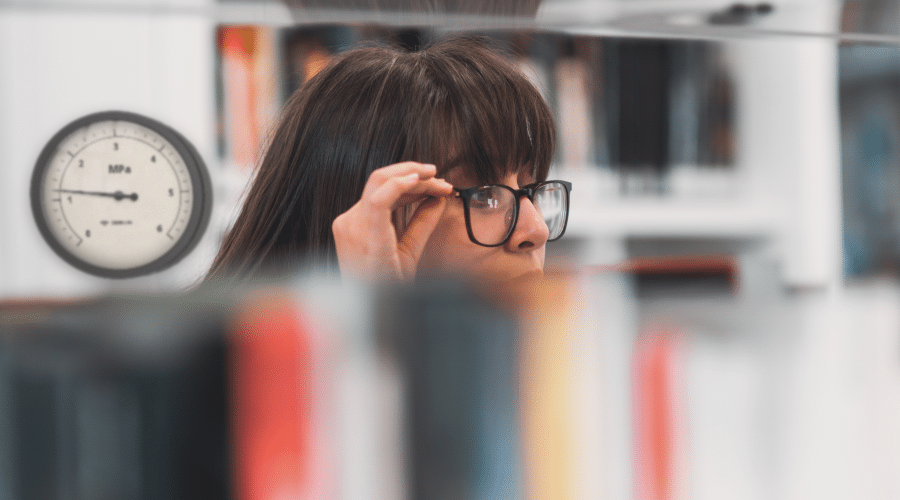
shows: 1.2 MPa
